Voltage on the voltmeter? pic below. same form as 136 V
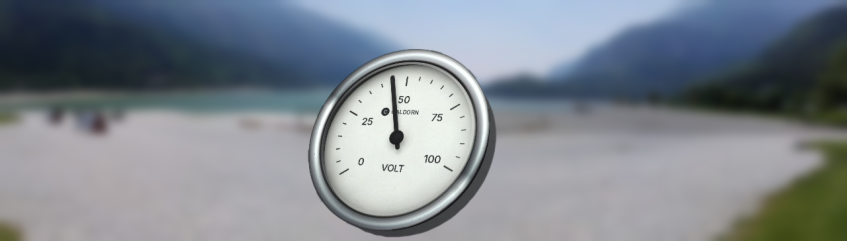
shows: 45 V
